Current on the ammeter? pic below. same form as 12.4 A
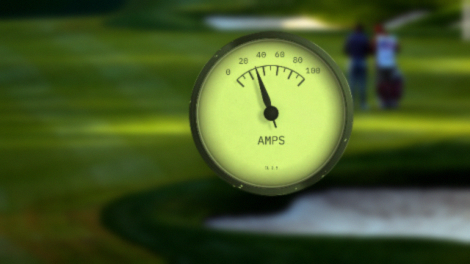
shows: 30 A
